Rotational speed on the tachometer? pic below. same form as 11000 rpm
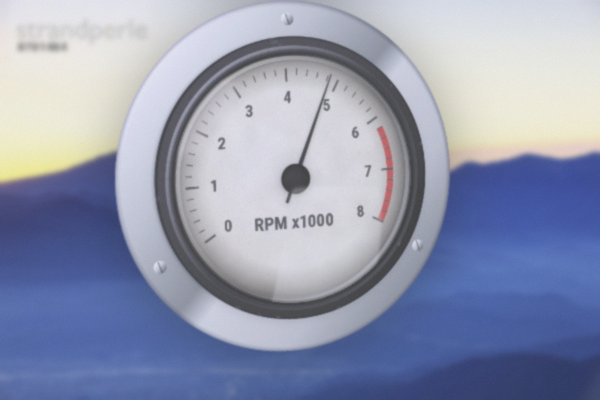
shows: 4800 rpm
